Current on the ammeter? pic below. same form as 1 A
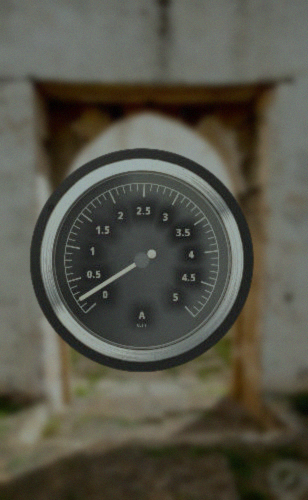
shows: 0.2 A
